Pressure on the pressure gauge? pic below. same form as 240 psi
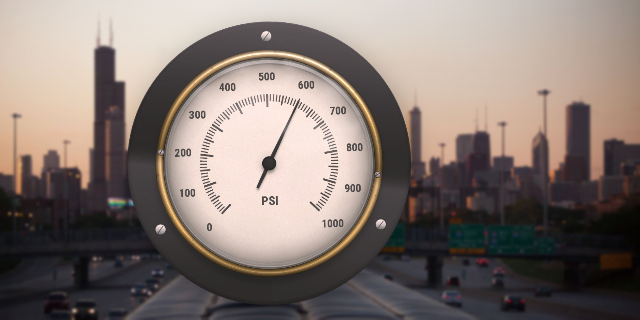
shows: 600 psi
